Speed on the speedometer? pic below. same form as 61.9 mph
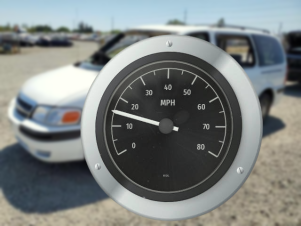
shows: 15 mph
